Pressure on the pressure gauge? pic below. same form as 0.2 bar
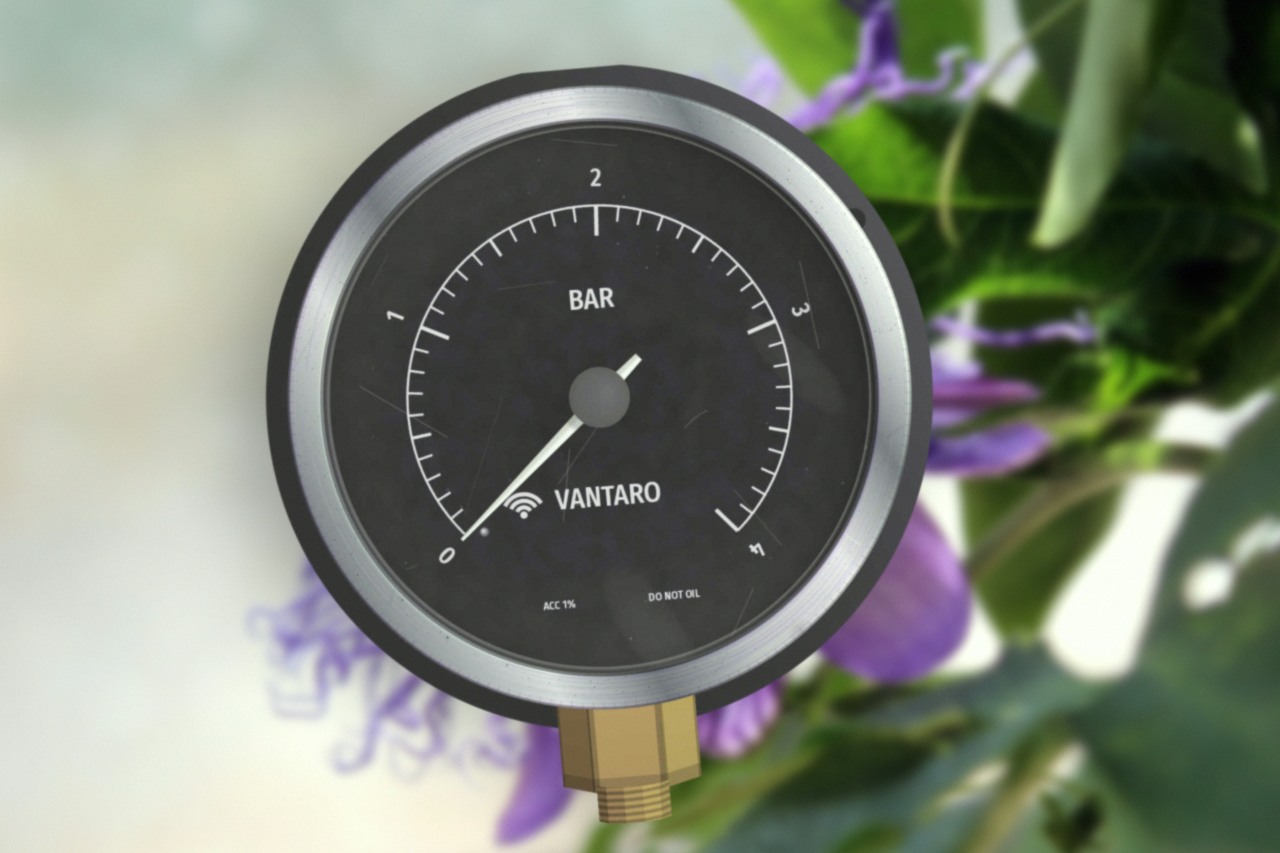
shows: 0 bar
